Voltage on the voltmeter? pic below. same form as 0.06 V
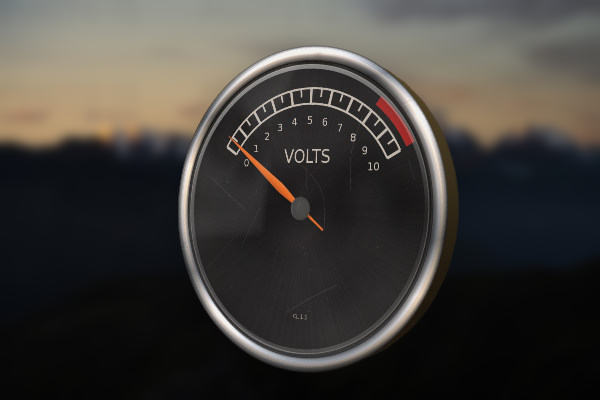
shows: 0.5 V
